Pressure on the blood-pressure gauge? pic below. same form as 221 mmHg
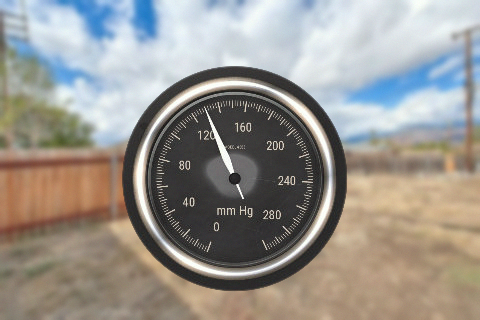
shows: 130 mmHg
